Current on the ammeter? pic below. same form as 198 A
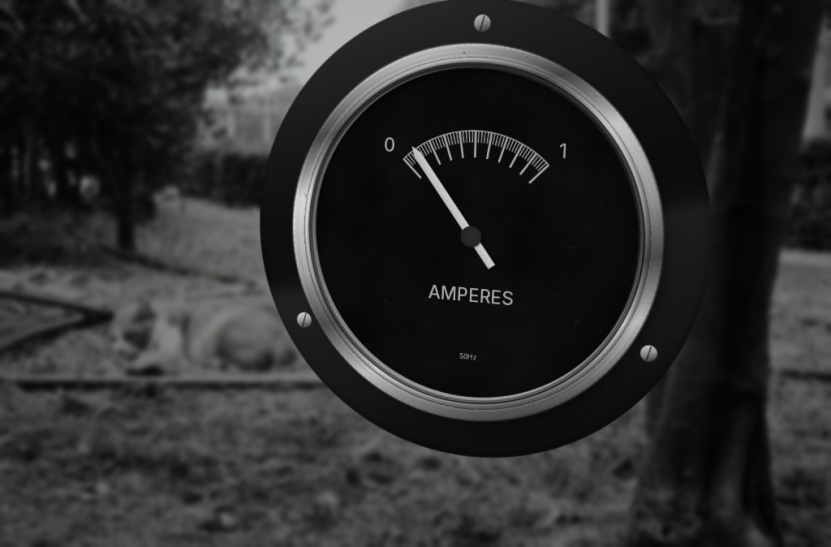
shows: 0.1 A
